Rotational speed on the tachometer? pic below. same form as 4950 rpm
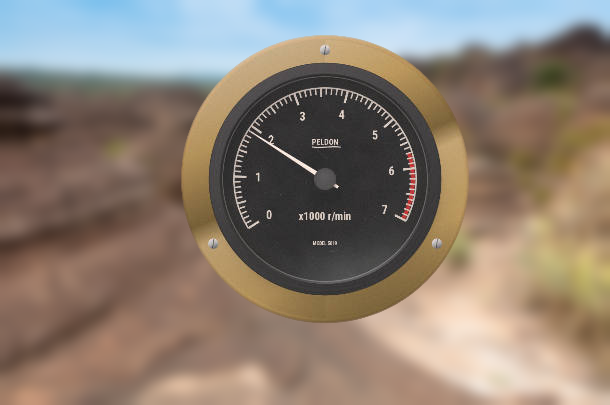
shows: 1900 rpm
